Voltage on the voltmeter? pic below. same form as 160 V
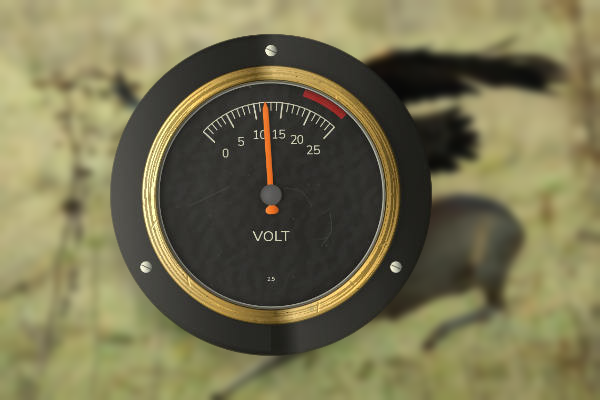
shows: 12 V
